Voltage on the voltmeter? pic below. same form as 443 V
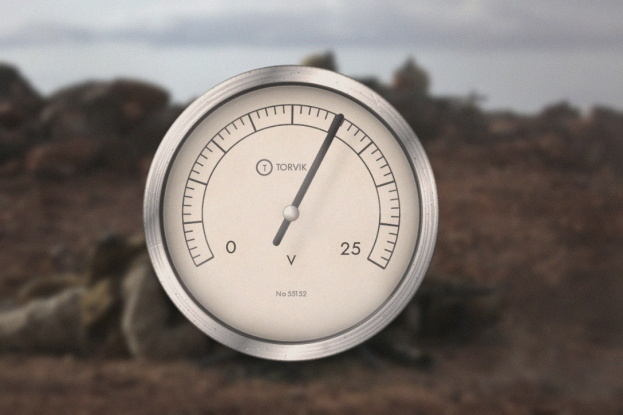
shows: 15.25 V
